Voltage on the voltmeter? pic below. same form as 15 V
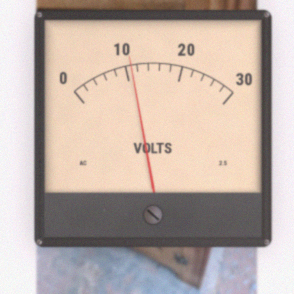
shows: 11 V
